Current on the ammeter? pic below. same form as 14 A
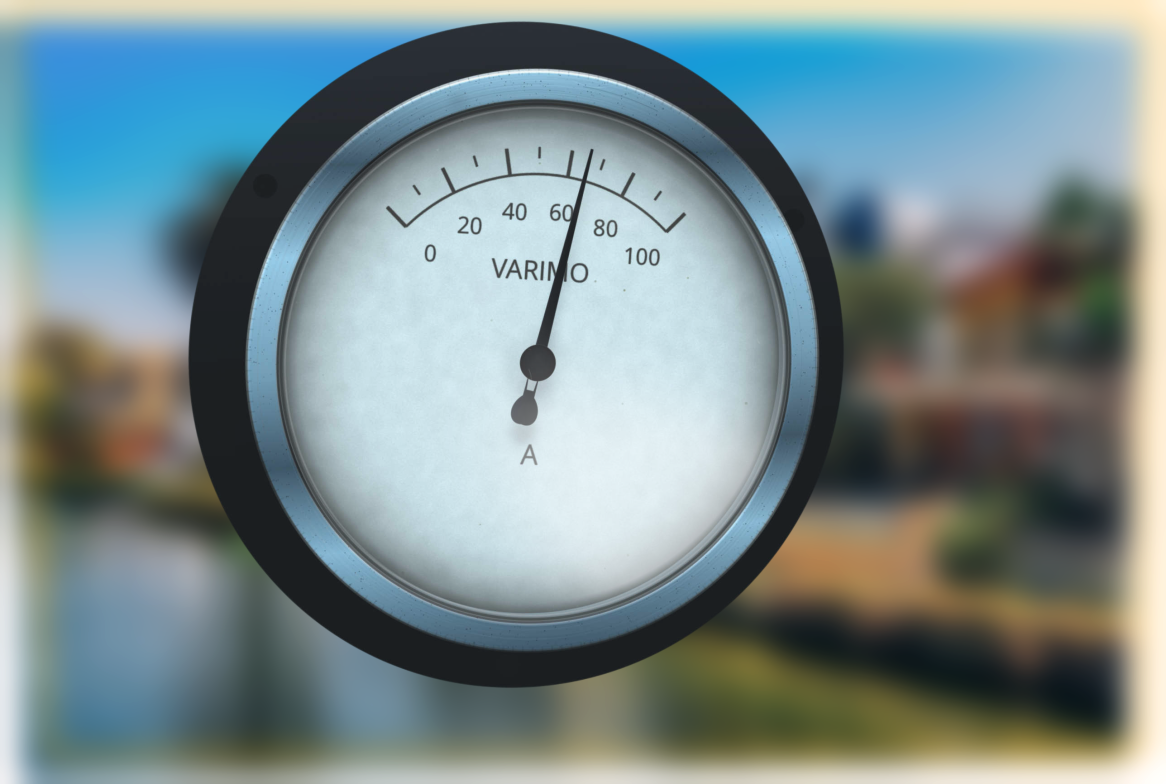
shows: 65 A
